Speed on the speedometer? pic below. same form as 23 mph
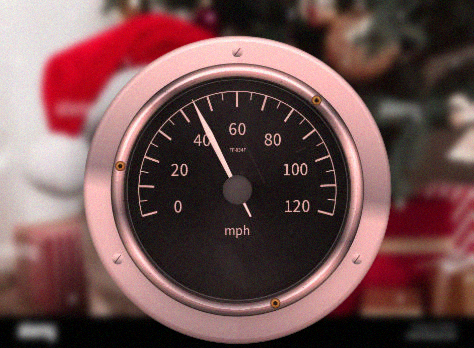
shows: 45 mph
